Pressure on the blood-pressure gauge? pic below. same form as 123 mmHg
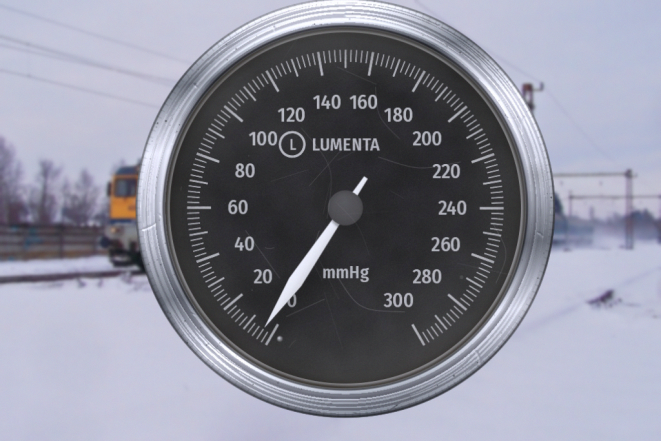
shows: 4 mmHg
